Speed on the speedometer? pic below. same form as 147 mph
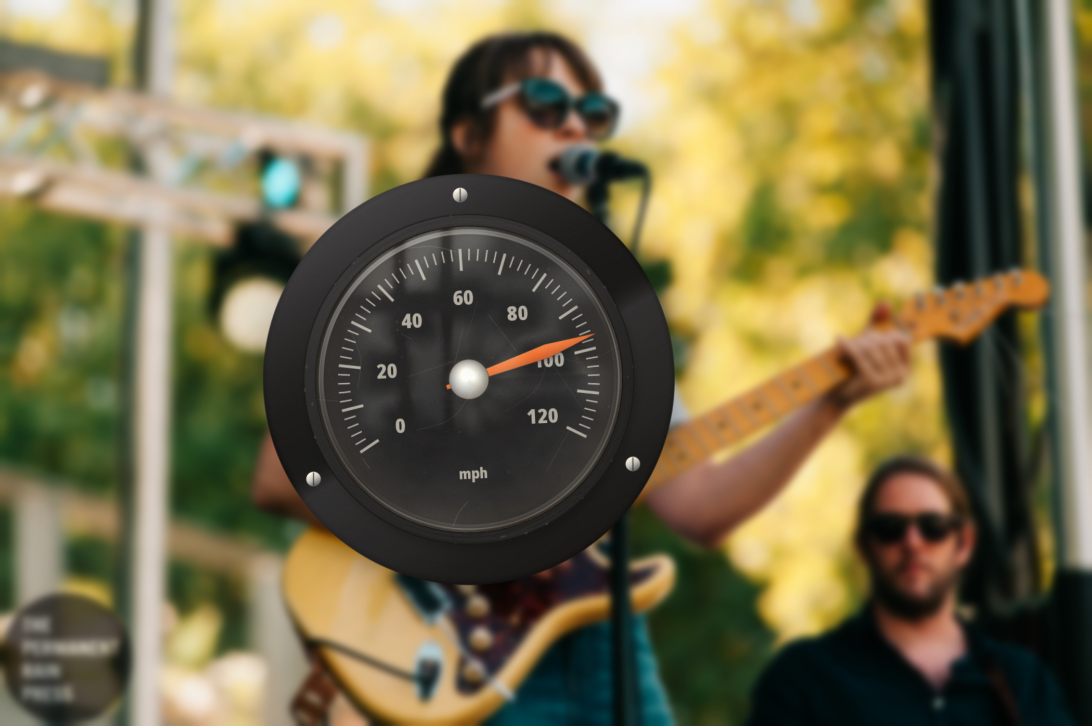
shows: 97 mph
